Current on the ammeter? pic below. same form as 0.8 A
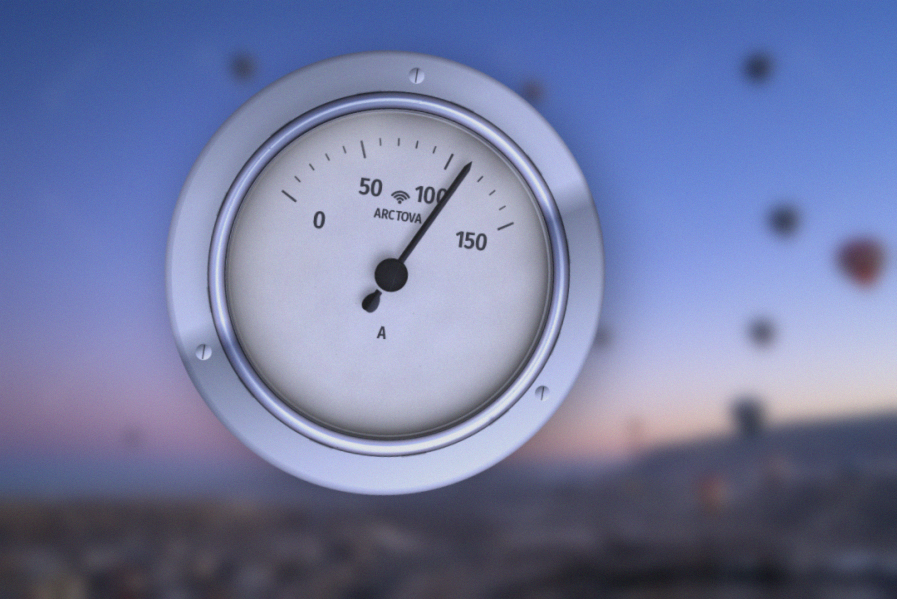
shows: 110 A
